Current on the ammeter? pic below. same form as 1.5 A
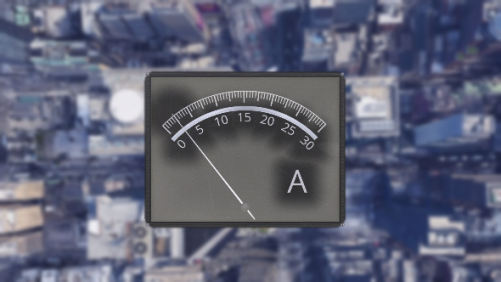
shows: 2.5 A
